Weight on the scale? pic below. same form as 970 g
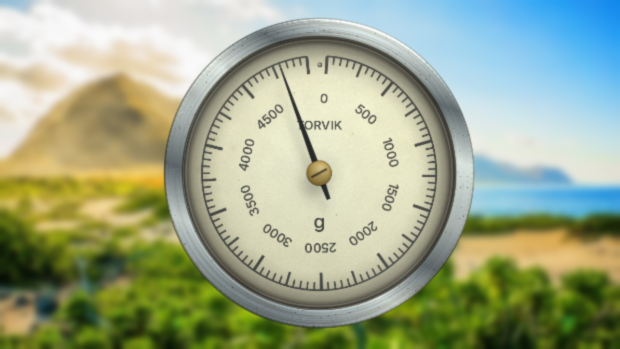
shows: 4800 g
